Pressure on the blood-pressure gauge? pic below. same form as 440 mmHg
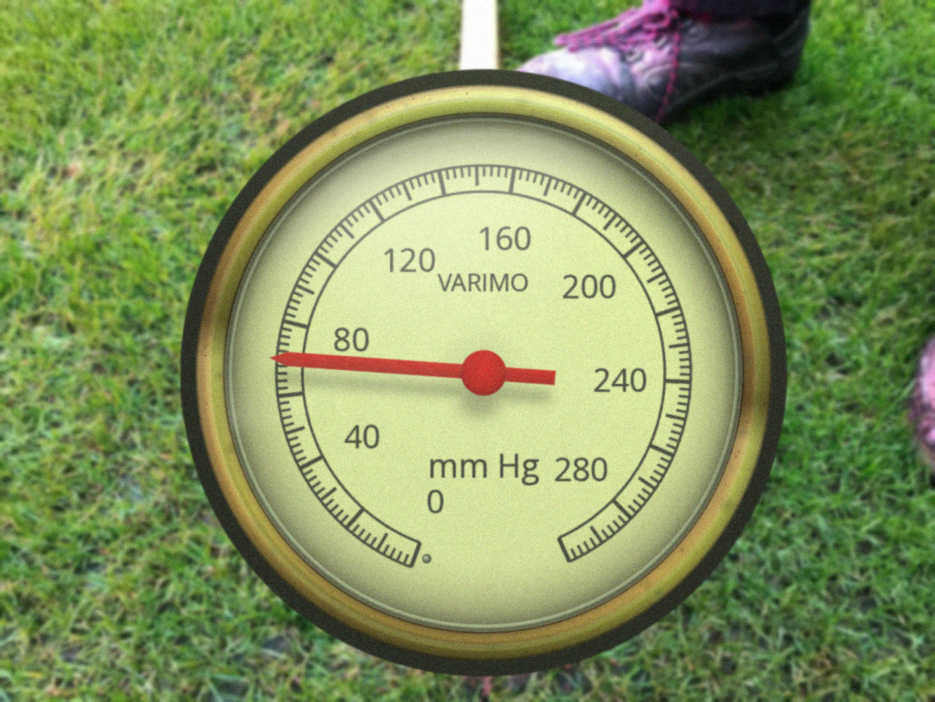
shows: 70 mmHg
